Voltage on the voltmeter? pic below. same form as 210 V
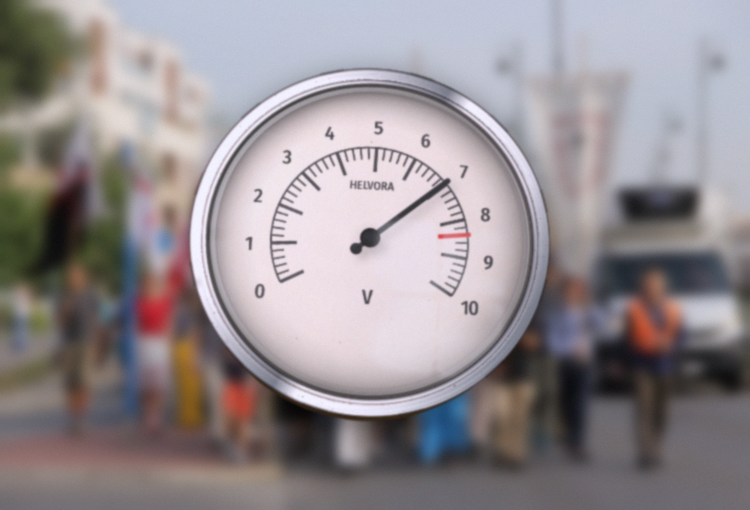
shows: 7 V
